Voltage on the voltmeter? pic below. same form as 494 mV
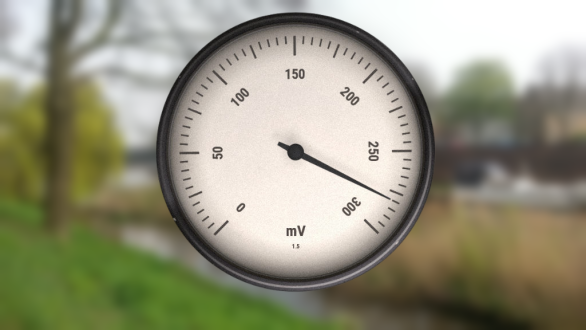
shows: 280 mV
